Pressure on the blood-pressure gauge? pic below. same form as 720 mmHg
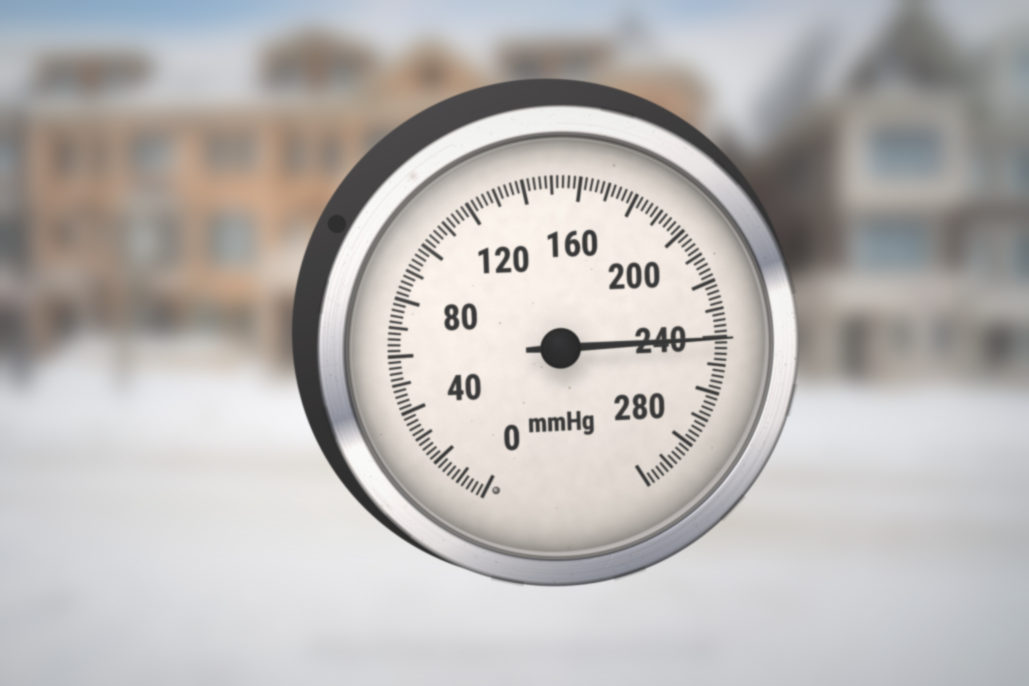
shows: 240 mmHg
